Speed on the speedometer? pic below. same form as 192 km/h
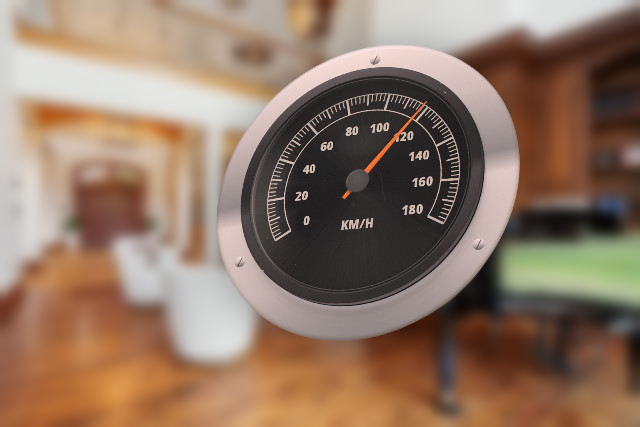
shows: 120 km/h
